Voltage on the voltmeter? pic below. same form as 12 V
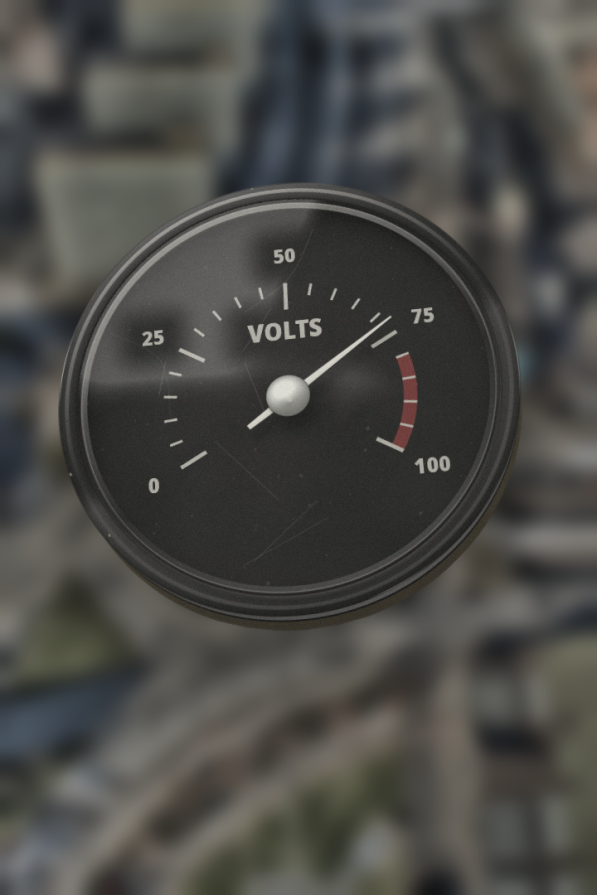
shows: 72.5 V
